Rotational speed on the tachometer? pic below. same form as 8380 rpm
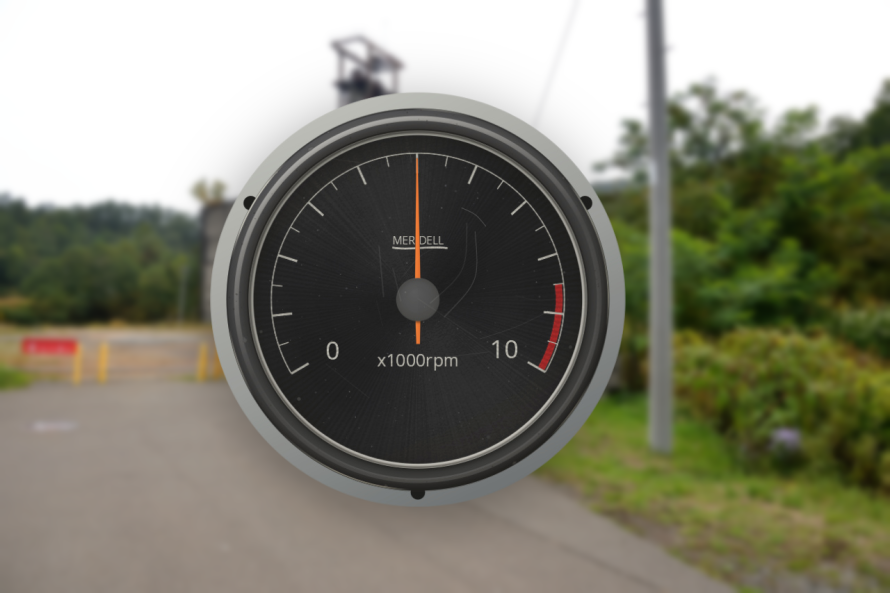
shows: 5000 rpm
